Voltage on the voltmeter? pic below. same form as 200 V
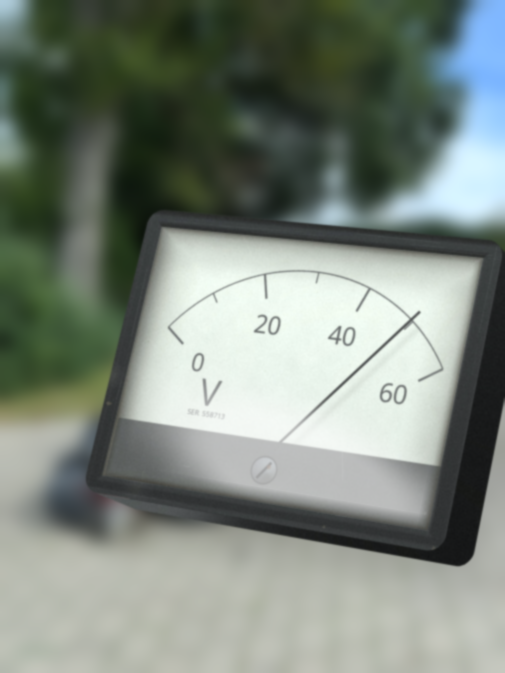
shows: 50 V
